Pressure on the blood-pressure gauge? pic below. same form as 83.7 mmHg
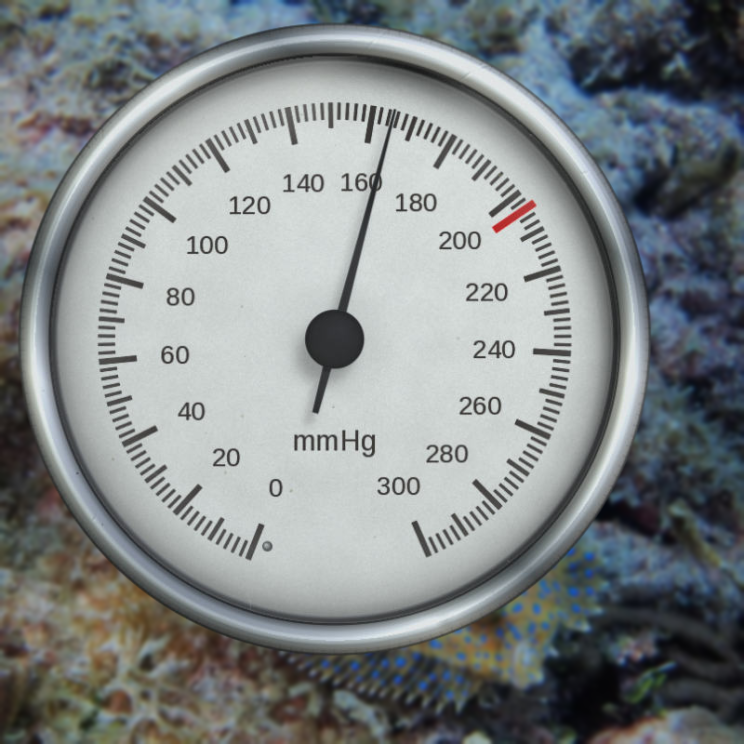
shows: 165 mmHg
